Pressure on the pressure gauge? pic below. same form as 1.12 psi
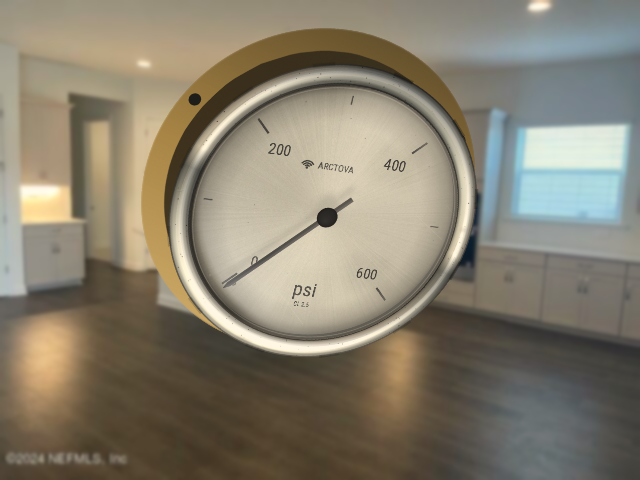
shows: 0 psi
